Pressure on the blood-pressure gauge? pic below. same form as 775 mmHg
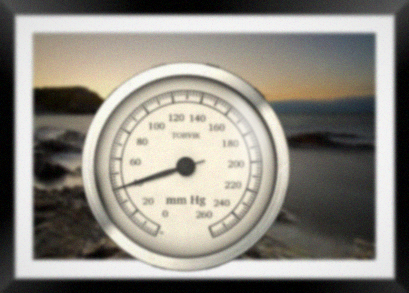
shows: 40 mmHg
